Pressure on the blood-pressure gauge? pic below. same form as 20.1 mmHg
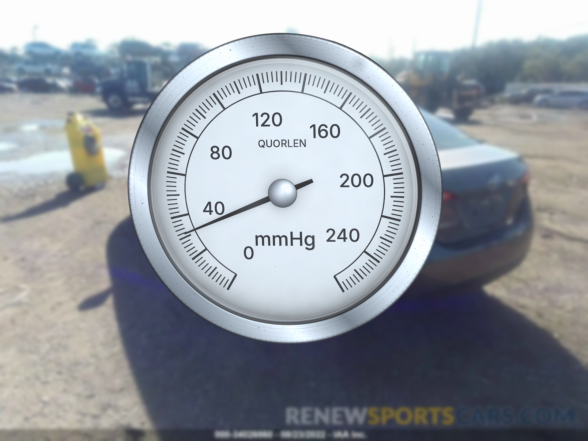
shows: 32 mmHg
